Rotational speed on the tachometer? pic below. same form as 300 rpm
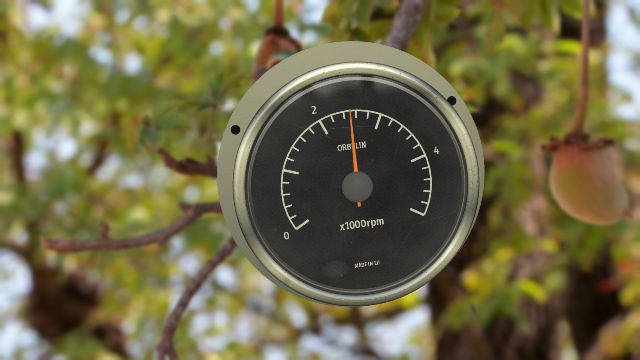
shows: 2500 rpm
